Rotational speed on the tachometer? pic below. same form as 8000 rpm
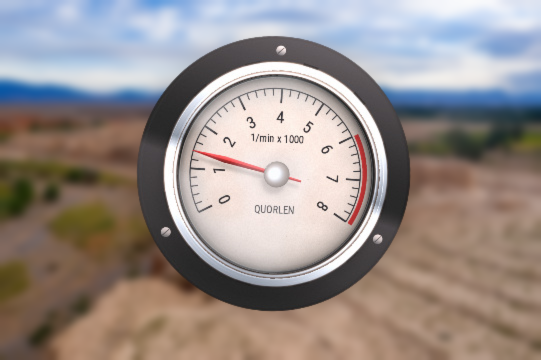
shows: 1400 rpm
